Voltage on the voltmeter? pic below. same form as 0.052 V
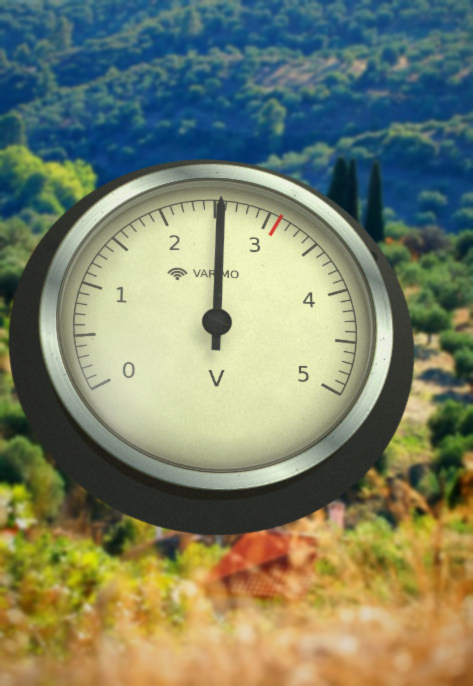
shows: 2.55 V
